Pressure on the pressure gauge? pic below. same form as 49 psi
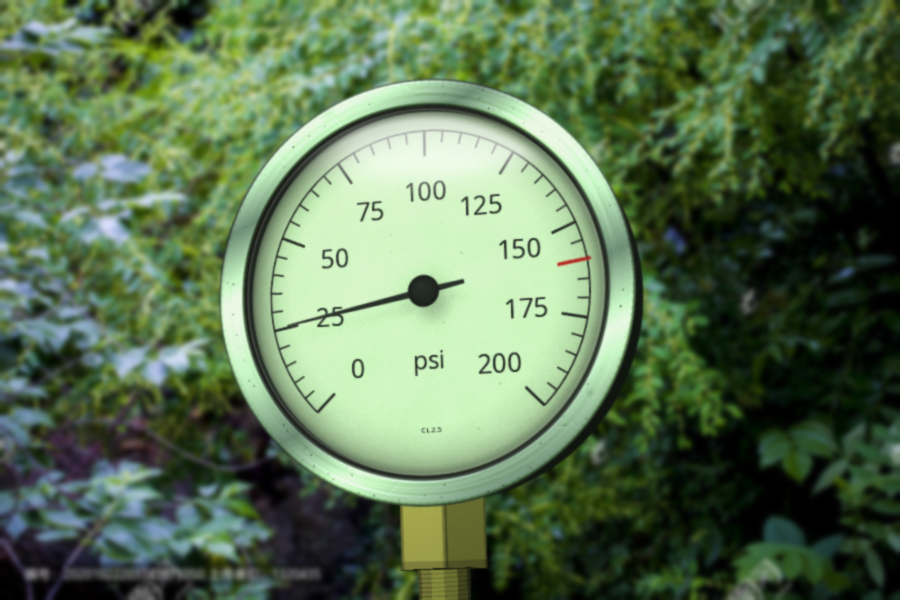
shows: 25 psi
